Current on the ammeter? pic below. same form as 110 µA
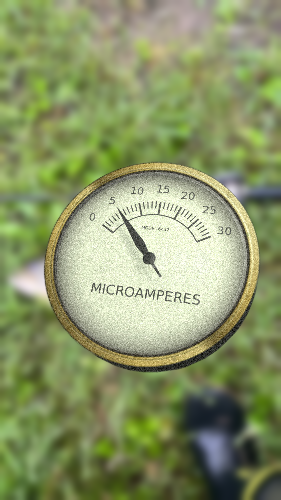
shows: 5 µA
